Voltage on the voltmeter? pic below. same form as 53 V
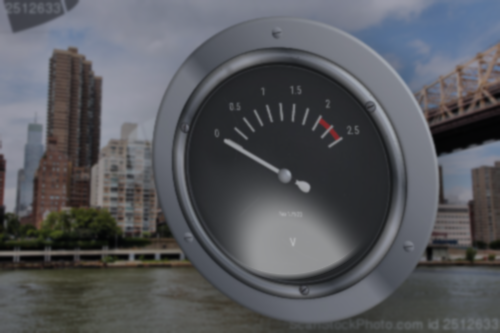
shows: 0 V
